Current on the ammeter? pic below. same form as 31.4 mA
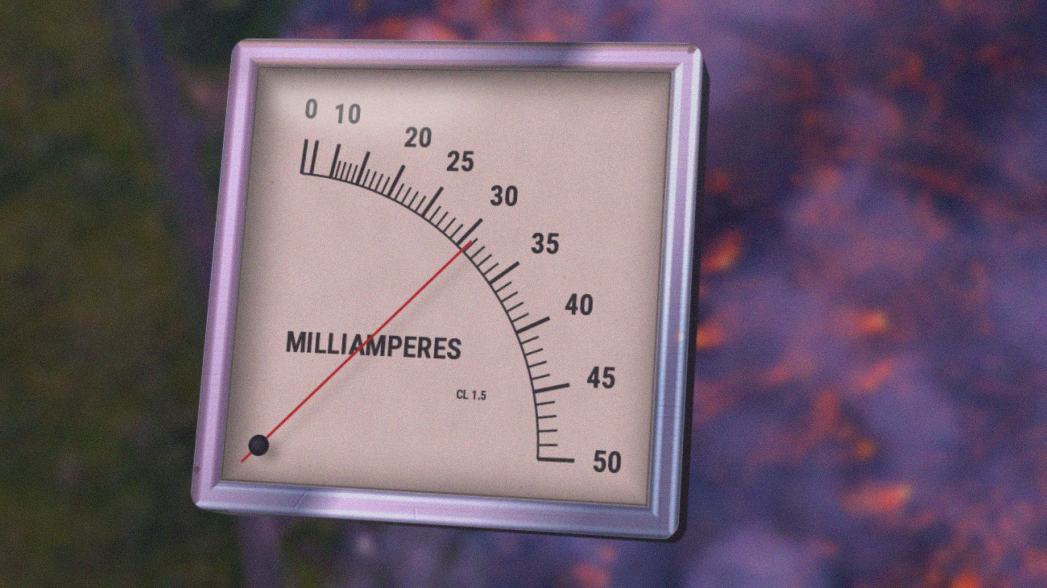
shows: 31 mA
